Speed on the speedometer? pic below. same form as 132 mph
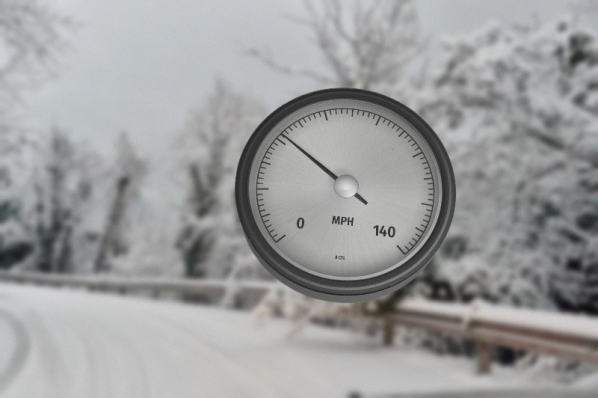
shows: 42 mph
